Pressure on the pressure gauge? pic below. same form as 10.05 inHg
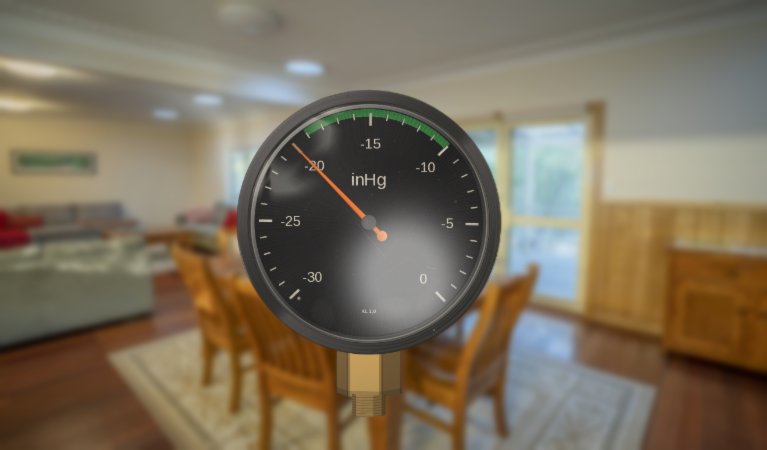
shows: -20 inHg
